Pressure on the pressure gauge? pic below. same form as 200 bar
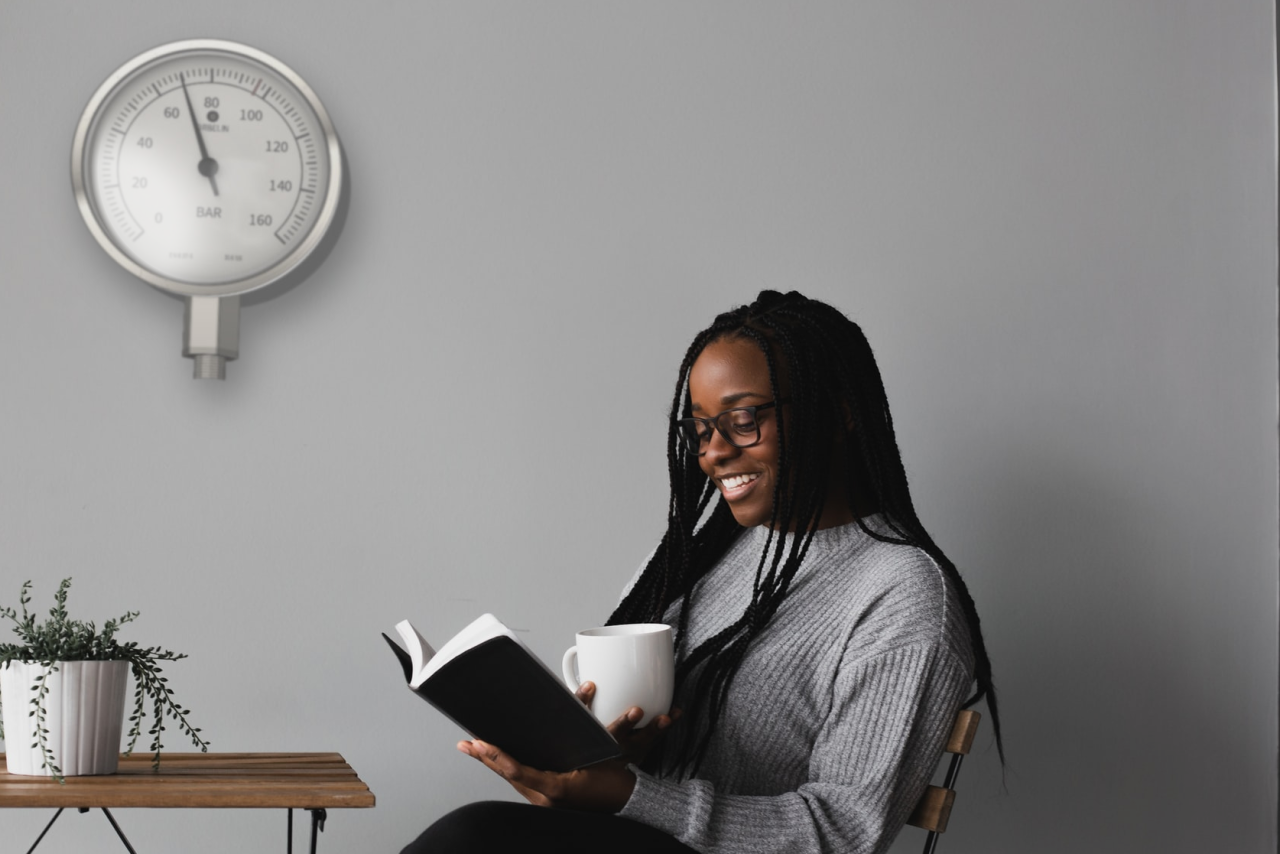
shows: 70 bar
